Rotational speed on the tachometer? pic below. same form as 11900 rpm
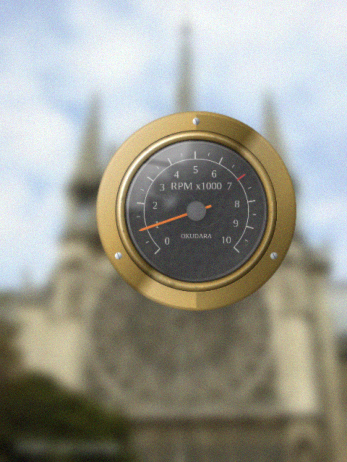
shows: 1000 rpm
